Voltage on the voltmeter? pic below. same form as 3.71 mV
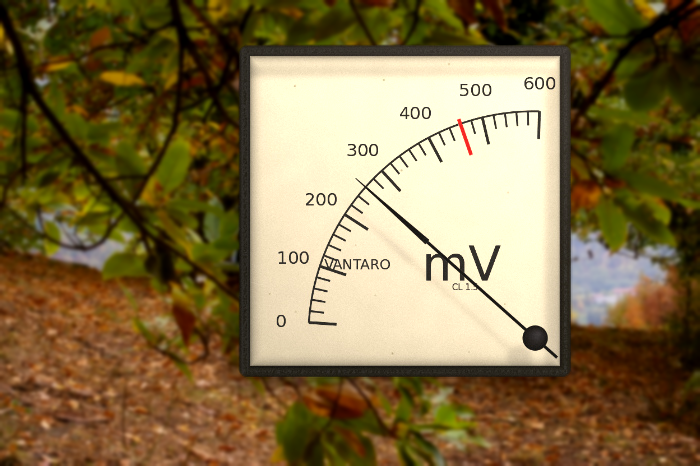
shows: 260 mV
